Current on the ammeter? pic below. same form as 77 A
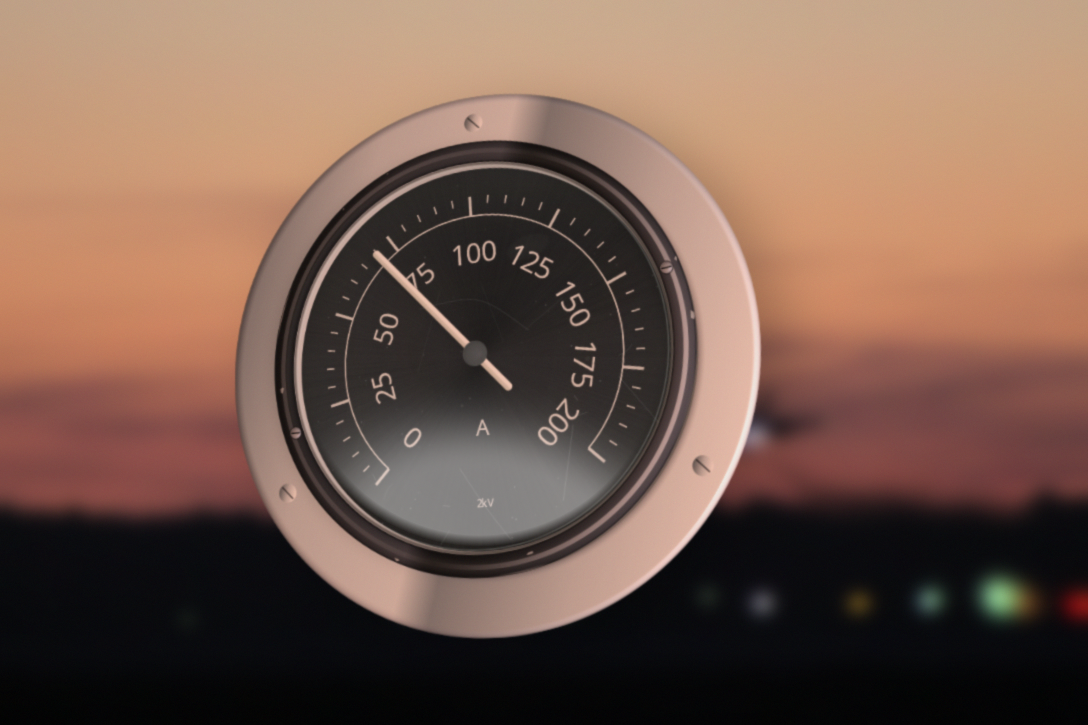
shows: 70 A
